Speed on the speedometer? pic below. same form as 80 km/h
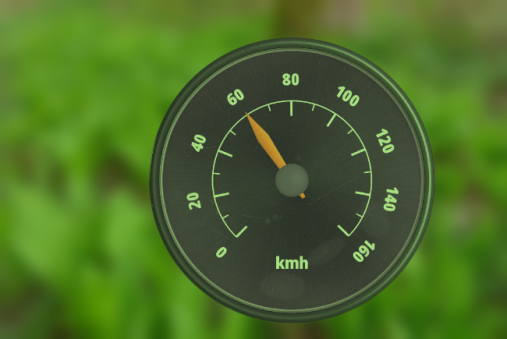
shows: 60 km/h
